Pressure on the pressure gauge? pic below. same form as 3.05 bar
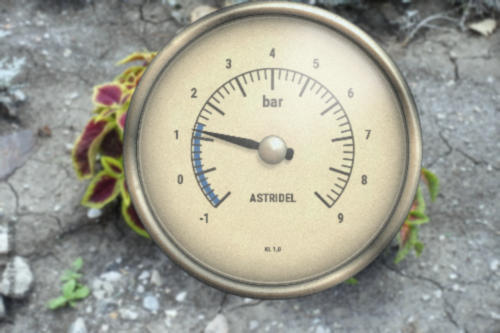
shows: 1.2 bar
